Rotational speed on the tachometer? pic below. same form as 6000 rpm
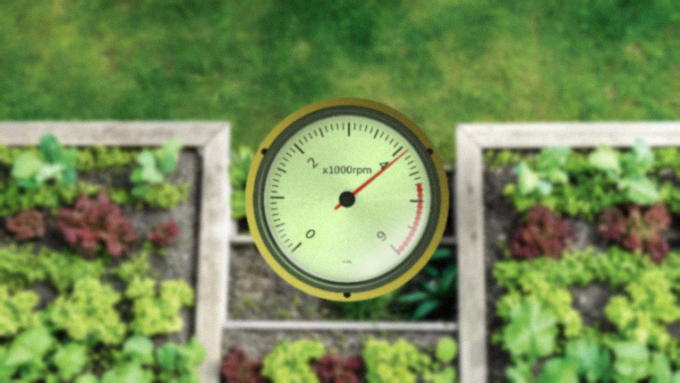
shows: 4100 rpm
